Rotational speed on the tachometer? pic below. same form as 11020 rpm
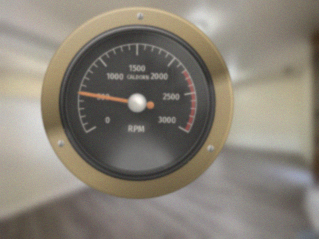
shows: 500 rpm
